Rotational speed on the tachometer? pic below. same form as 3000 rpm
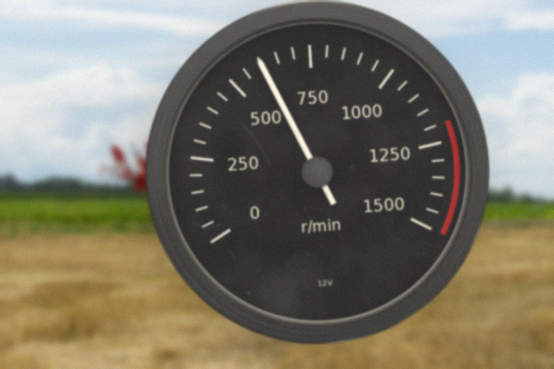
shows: 600 rpm
